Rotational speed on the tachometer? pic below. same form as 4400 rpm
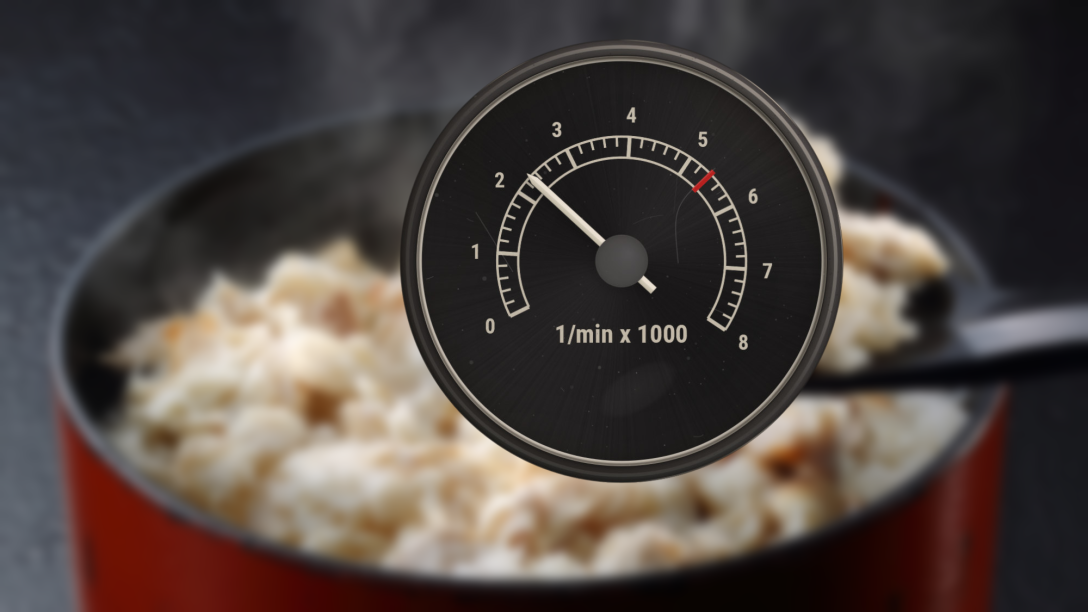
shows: 2300 rpm
